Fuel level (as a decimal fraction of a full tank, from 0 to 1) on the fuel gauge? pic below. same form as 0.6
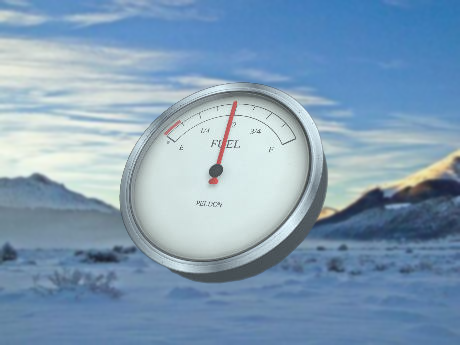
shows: 0.5
